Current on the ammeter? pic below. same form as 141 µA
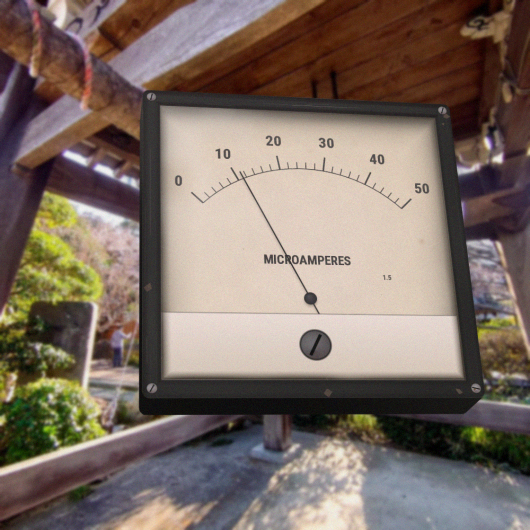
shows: 11 µA
